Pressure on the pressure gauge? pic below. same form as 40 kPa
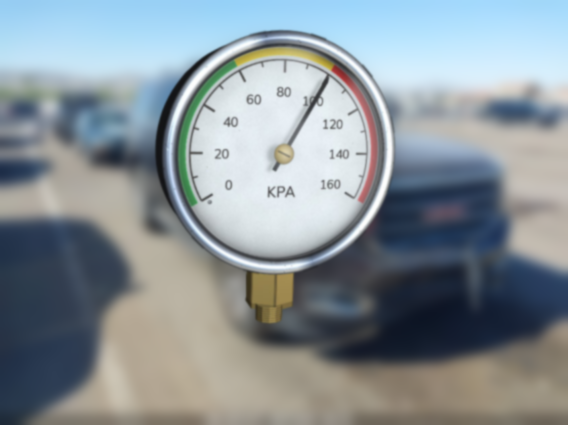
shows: 100 kPa
